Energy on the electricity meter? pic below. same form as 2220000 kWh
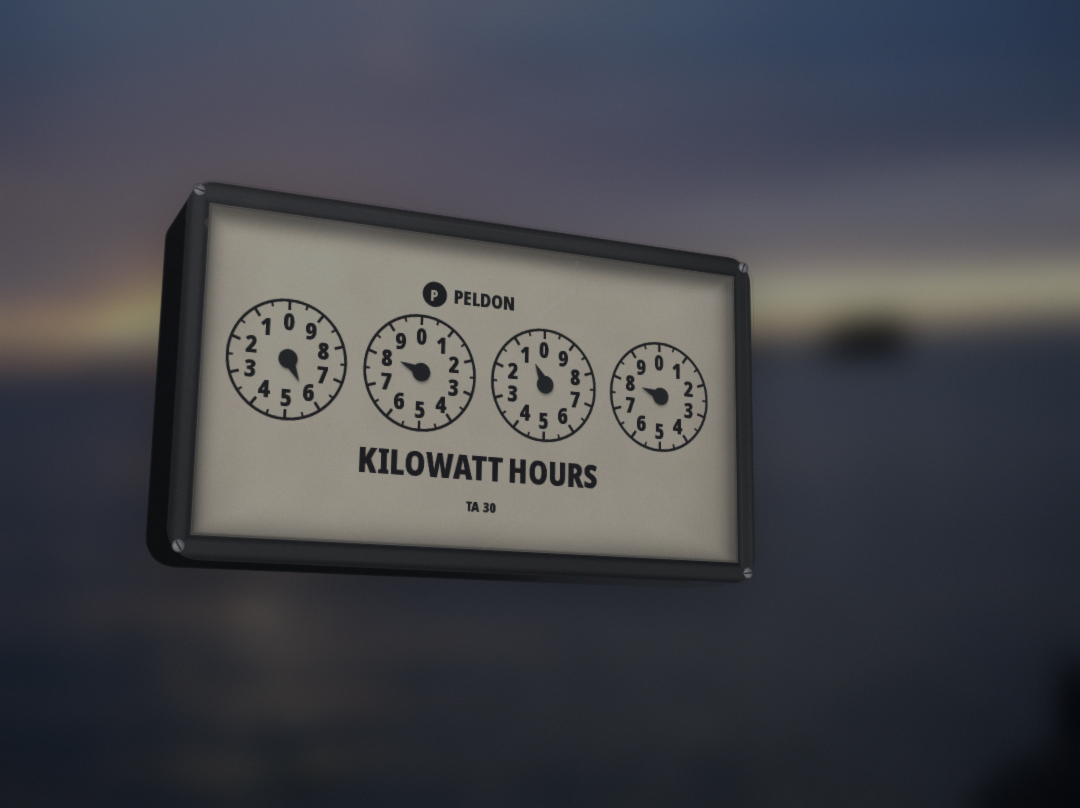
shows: 5808 kWh
